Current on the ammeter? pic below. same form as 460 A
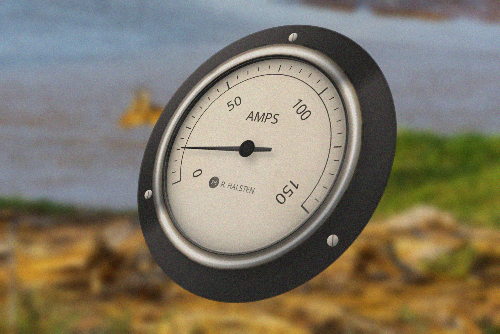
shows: 15 A
